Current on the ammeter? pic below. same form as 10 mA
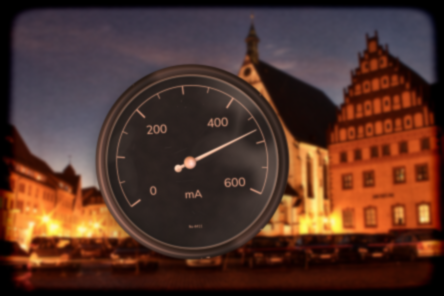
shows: 475 mA
